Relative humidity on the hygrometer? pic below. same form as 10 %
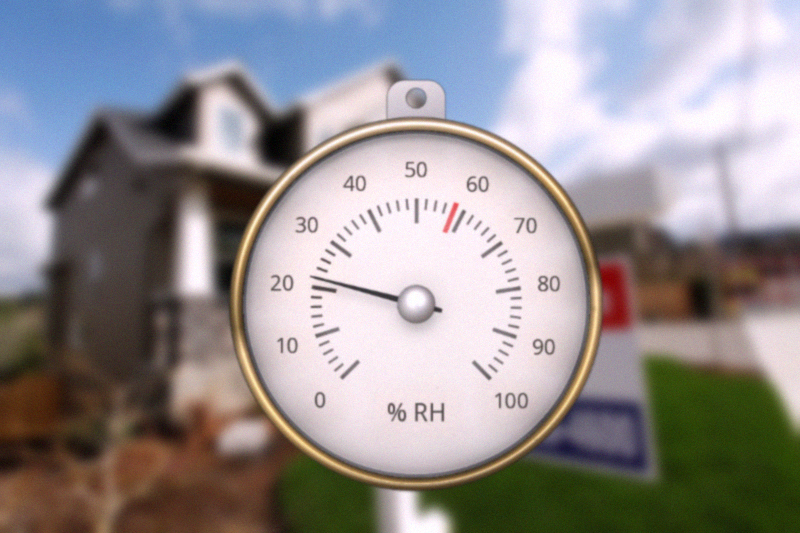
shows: 22 %
